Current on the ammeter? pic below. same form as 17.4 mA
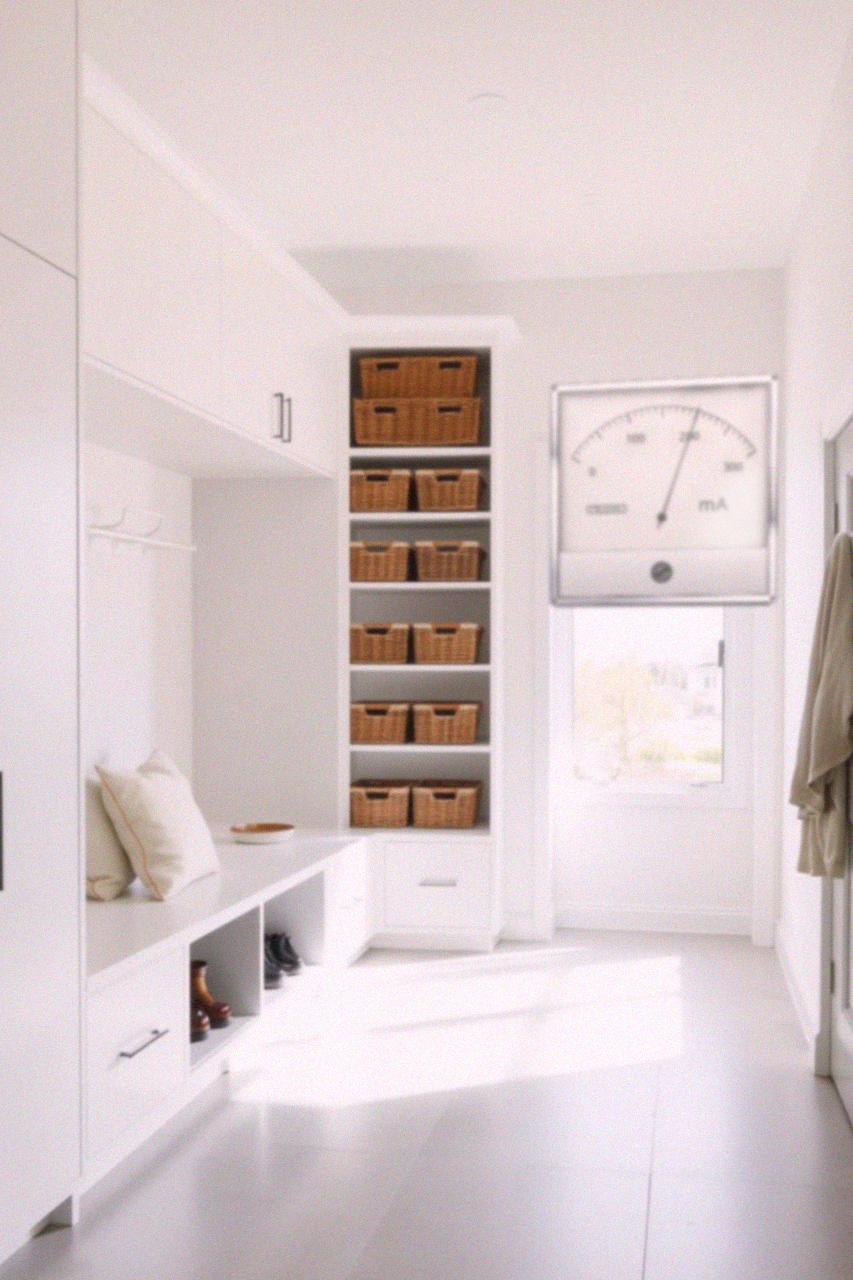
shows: 200 mA
